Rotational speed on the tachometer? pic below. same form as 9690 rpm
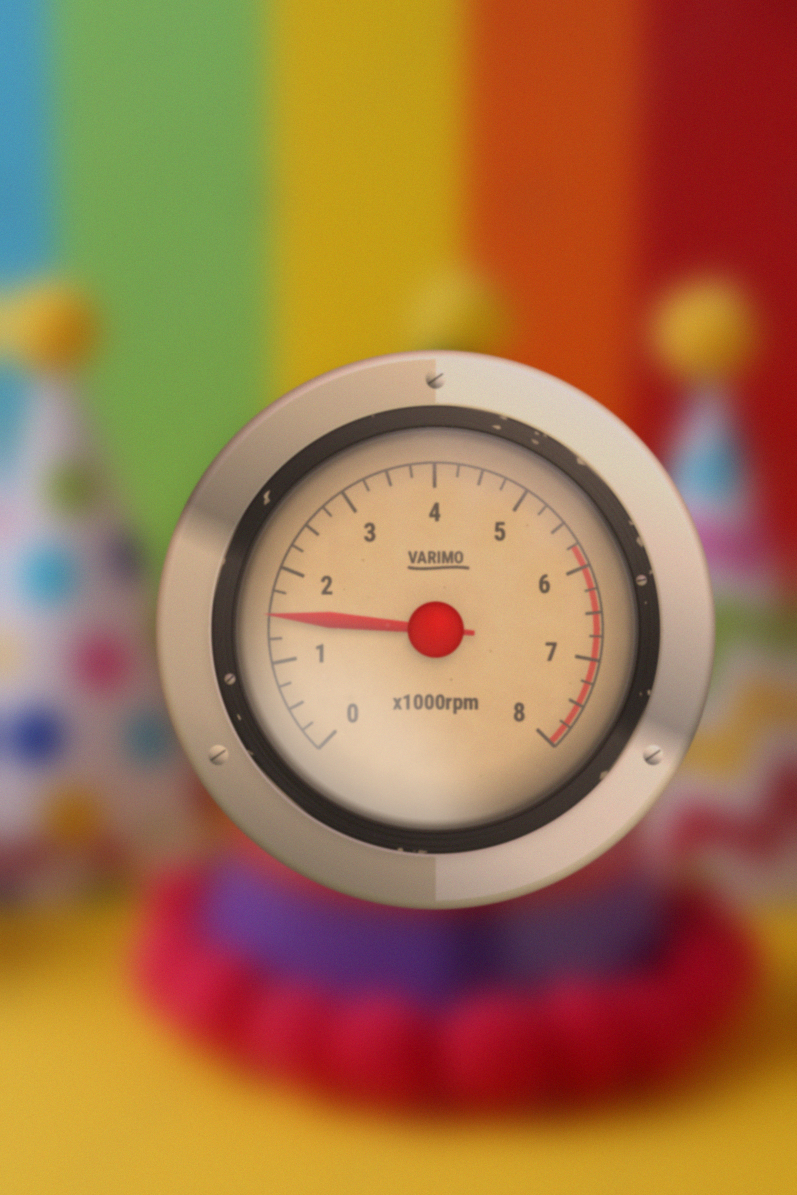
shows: 1500 rpm
